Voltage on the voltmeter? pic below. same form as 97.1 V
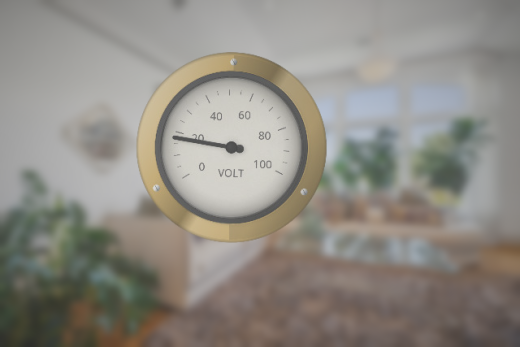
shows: 17.5 V
